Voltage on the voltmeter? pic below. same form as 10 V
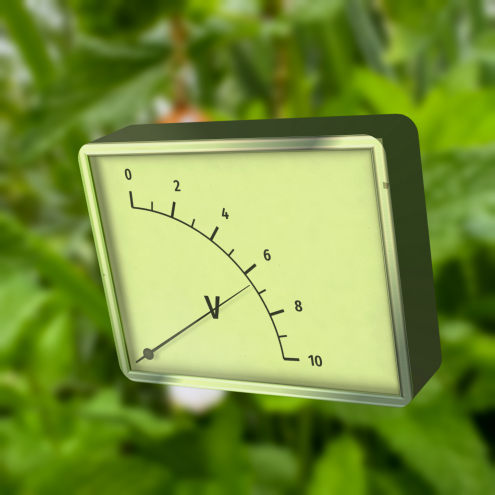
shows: 6.5 V
